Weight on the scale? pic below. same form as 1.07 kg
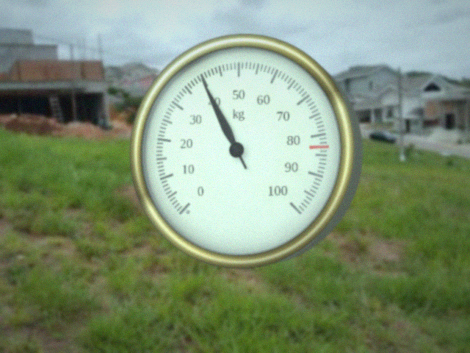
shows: 40 kg
